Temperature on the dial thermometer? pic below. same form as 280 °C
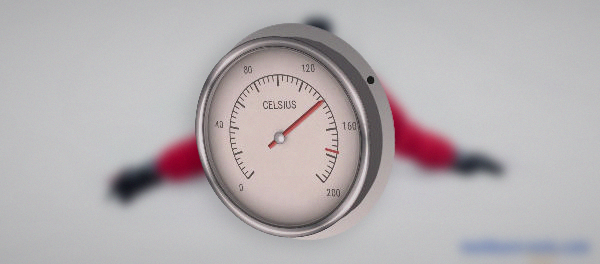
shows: 140 °C
